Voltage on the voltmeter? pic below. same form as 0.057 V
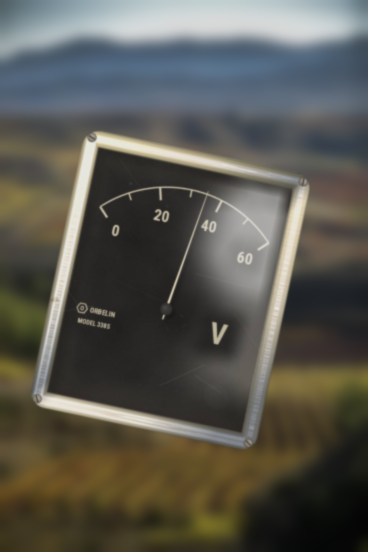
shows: 35 V
